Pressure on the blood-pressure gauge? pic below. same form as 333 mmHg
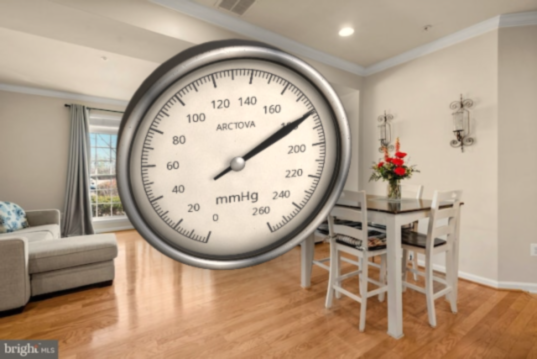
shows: 180 mmHg
